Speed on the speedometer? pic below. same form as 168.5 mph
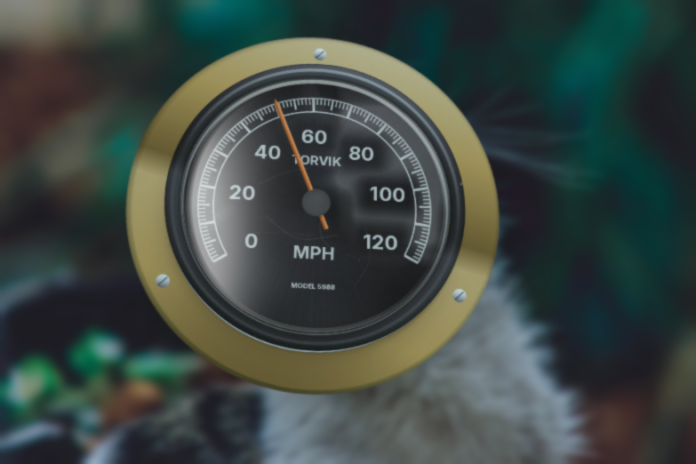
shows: 50 mph
